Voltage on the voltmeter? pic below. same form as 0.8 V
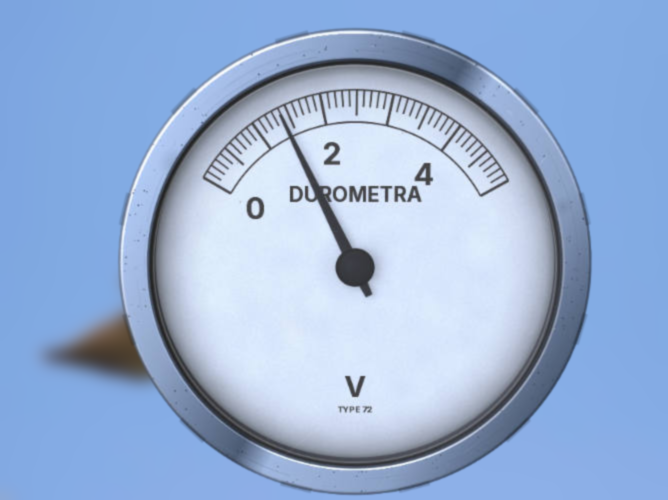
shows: 1.4 V
